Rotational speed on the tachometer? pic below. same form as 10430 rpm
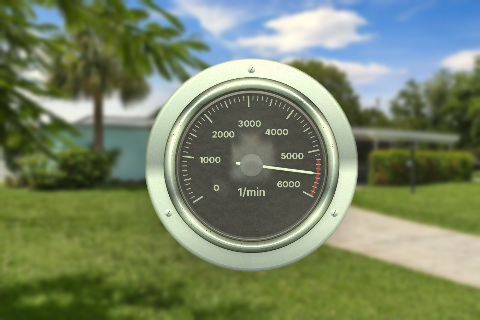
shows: 5500 rpm
